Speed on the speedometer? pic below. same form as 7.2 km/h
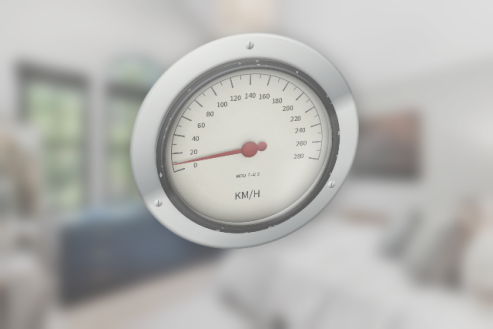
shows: 10 km/h
